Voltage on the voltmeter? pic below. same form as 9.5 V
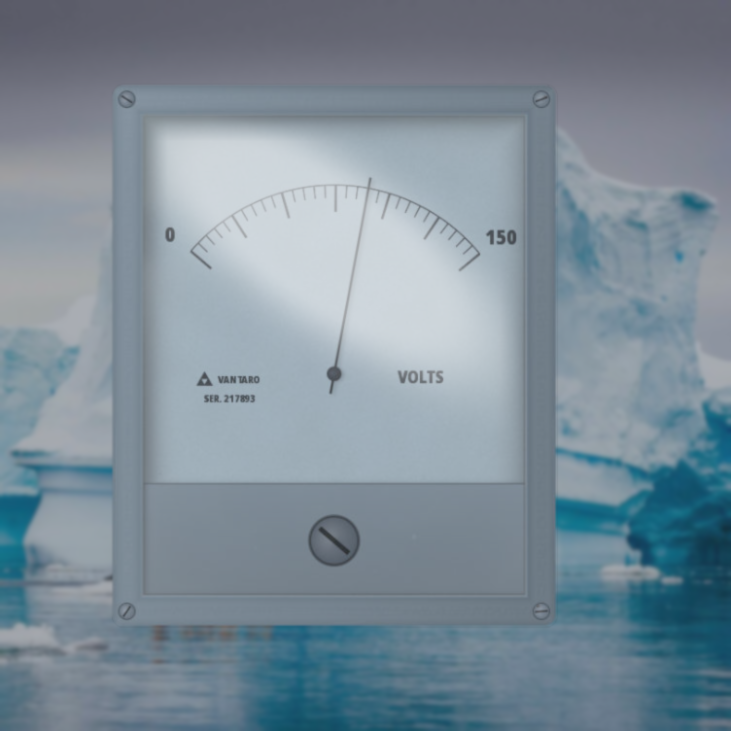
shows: 90 V
